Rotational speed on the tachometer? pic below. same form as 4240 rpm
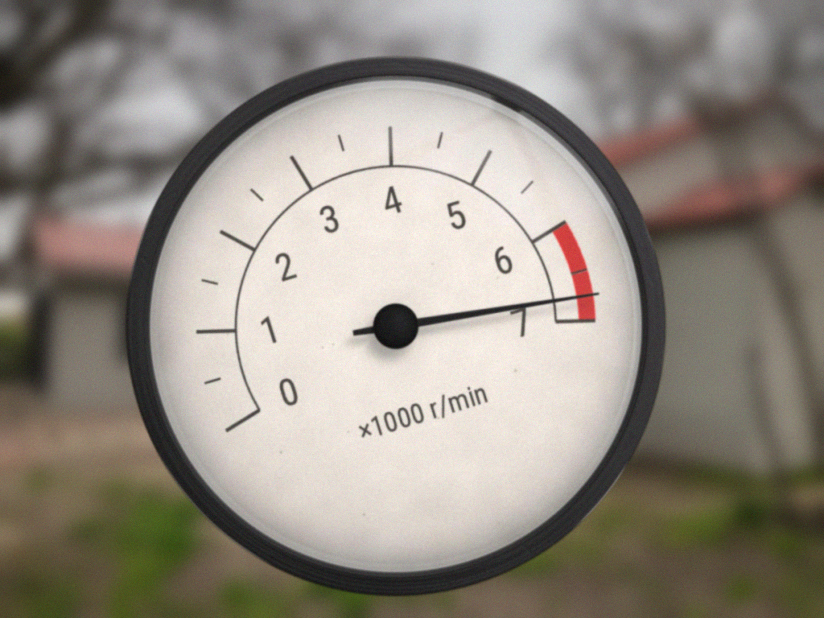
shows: 6750 rpm
